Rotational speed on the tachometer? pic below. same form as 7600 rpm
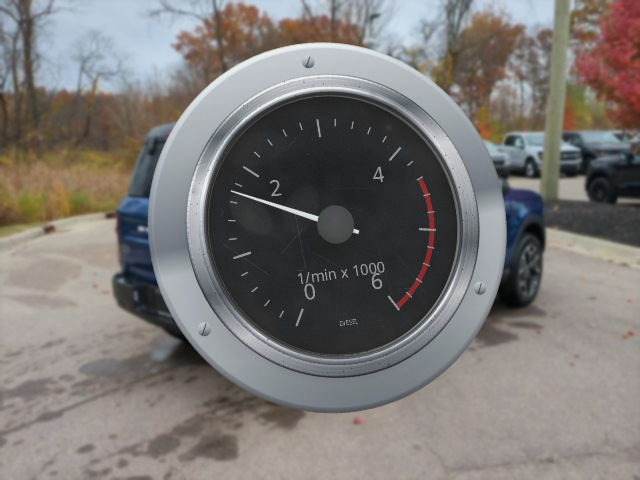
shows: 1700 rpm
